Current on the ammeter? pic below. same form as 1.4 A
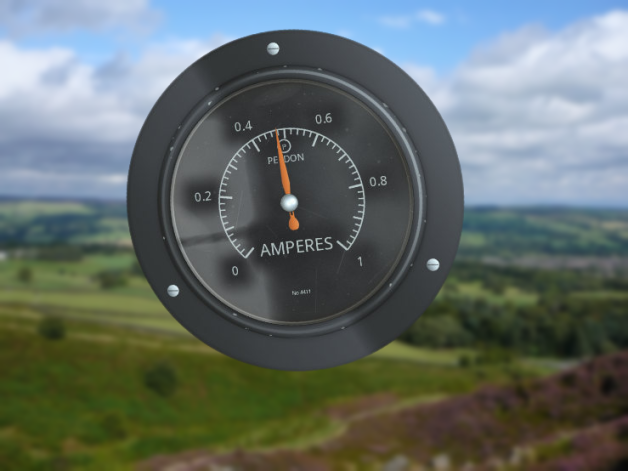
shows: 0.48 A
